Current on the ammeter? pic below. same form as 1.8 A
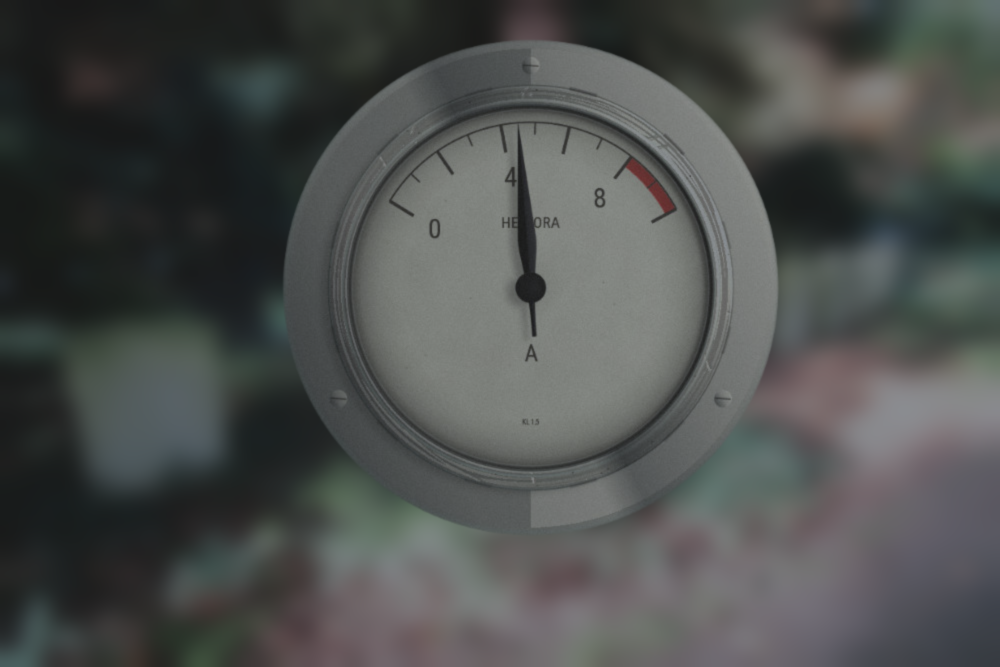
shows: 4.5 A
